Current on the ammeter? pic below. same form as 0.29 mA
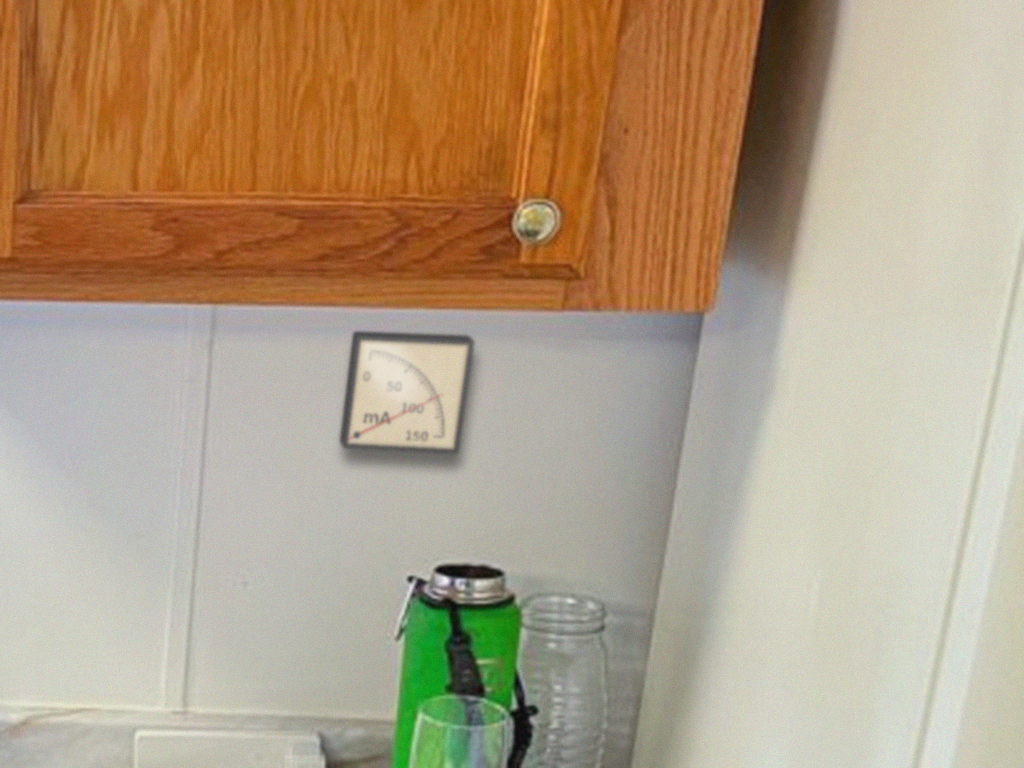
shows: 100 mA
